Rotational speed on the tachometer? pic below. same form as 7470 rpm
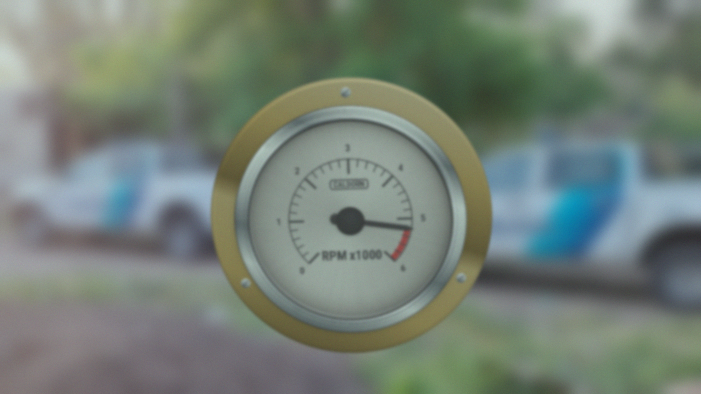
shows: 5200 rpm
